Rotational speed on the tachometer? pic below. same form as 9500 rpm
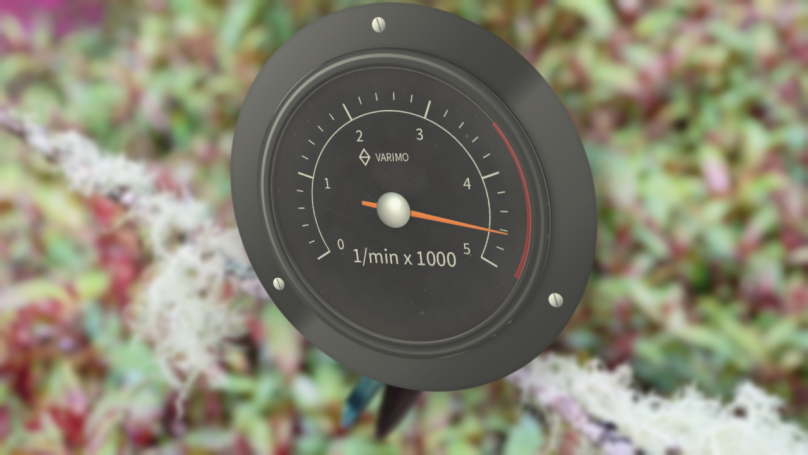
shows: 4600 rpm
